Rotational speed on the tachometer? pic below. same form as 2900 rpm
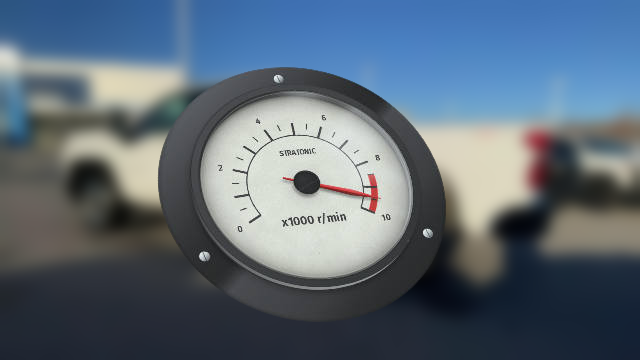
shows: 9500 rpm
